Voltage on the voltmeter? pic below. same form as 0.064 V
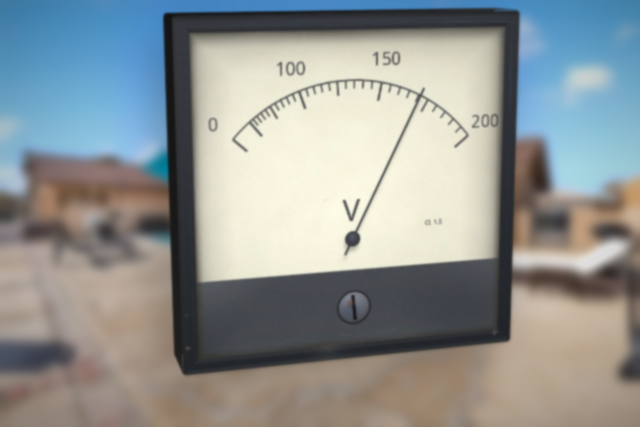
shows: 170 V
